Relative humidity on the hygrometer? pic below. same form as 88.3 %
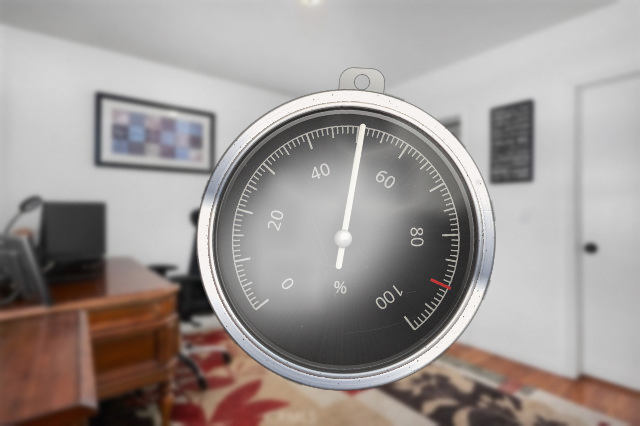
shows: 51 %
